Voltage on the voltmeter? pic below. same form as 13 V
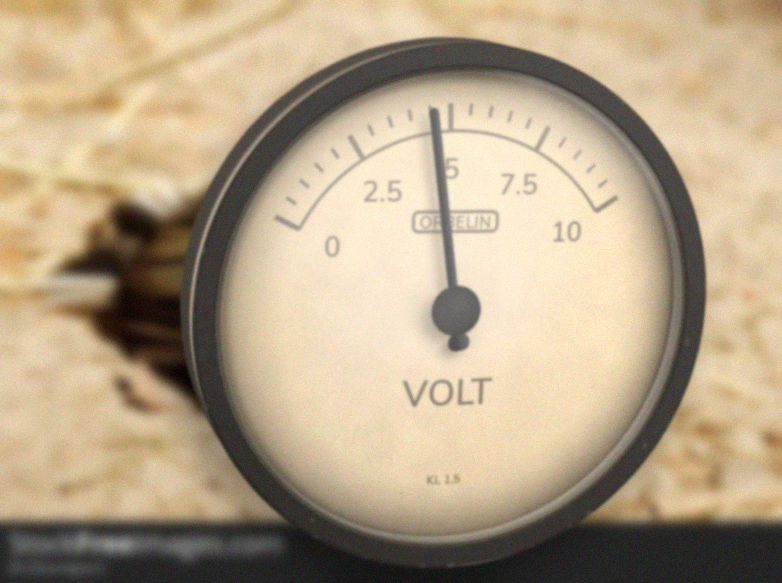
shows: 4.5 V
